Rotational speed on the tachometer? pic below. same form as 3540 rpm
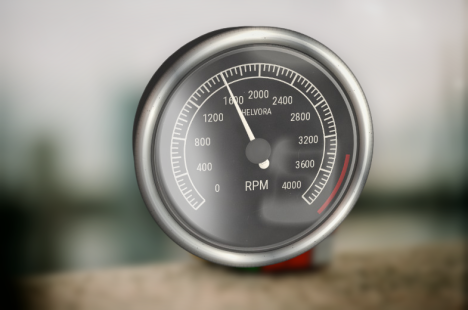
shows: 1600 rpm
